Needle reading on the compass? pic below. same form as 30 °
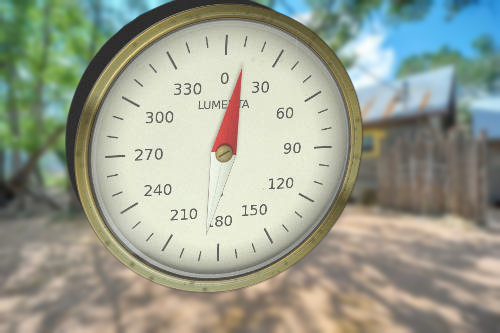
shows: 10 °
